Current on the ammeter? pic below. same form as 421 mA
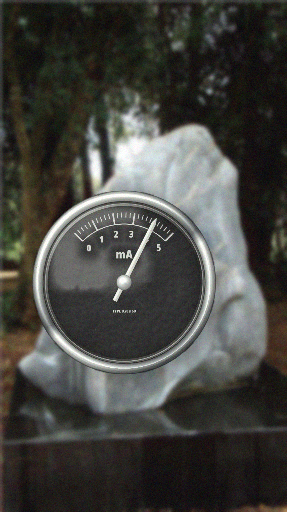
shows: 4 mA
